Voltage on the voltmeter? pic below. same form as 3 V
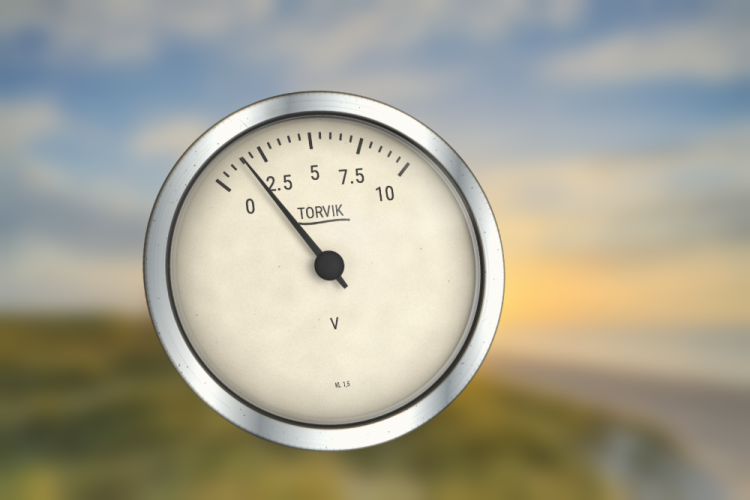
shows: 1.5 V
